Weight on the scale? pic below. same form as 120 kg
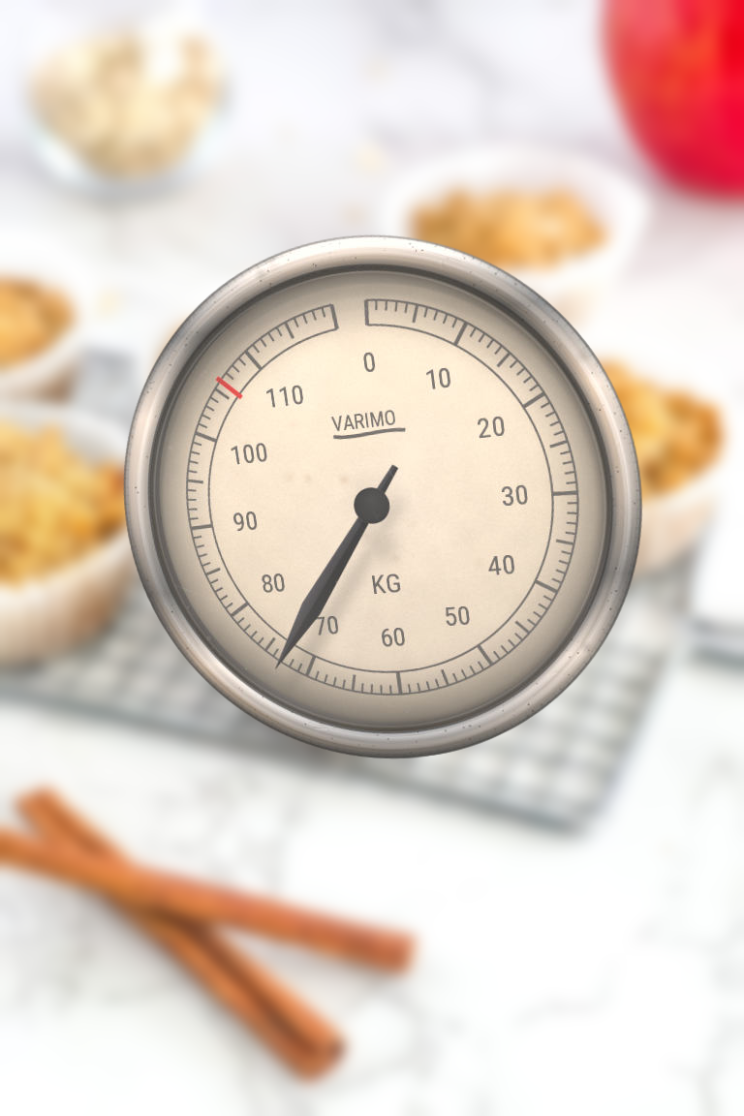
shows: 73 kg
